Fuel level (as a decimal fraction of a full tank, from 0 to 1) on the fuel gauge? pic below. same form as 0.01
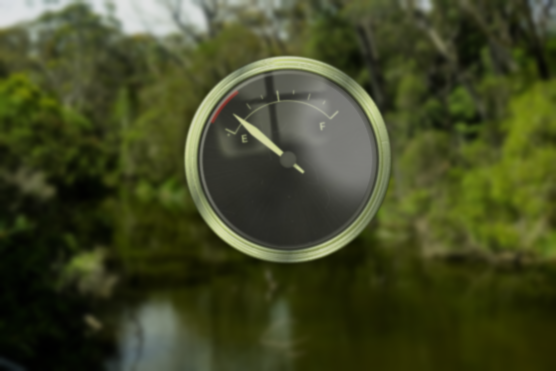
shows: 0.125
